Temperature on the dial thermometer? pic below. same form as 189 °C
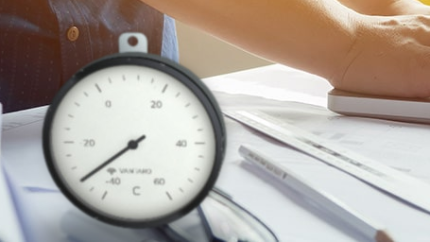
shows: -32 °C
